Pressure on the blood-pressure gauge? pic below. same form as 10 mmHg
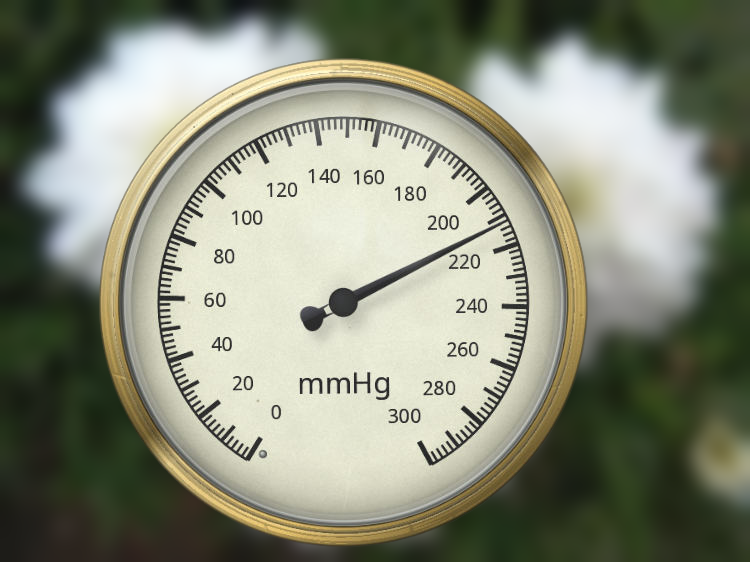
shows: 212 mmHg
